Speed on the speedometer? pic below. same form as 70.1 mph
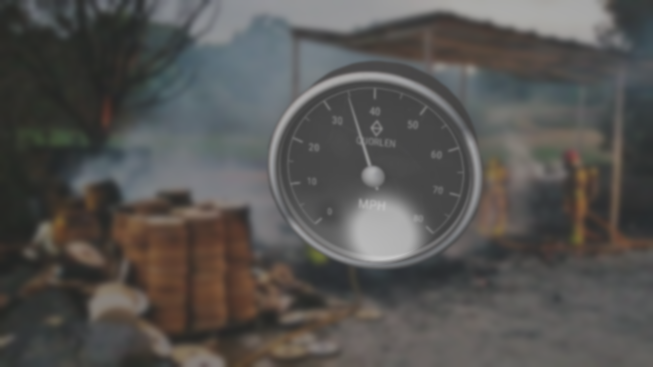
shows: 35 mph
